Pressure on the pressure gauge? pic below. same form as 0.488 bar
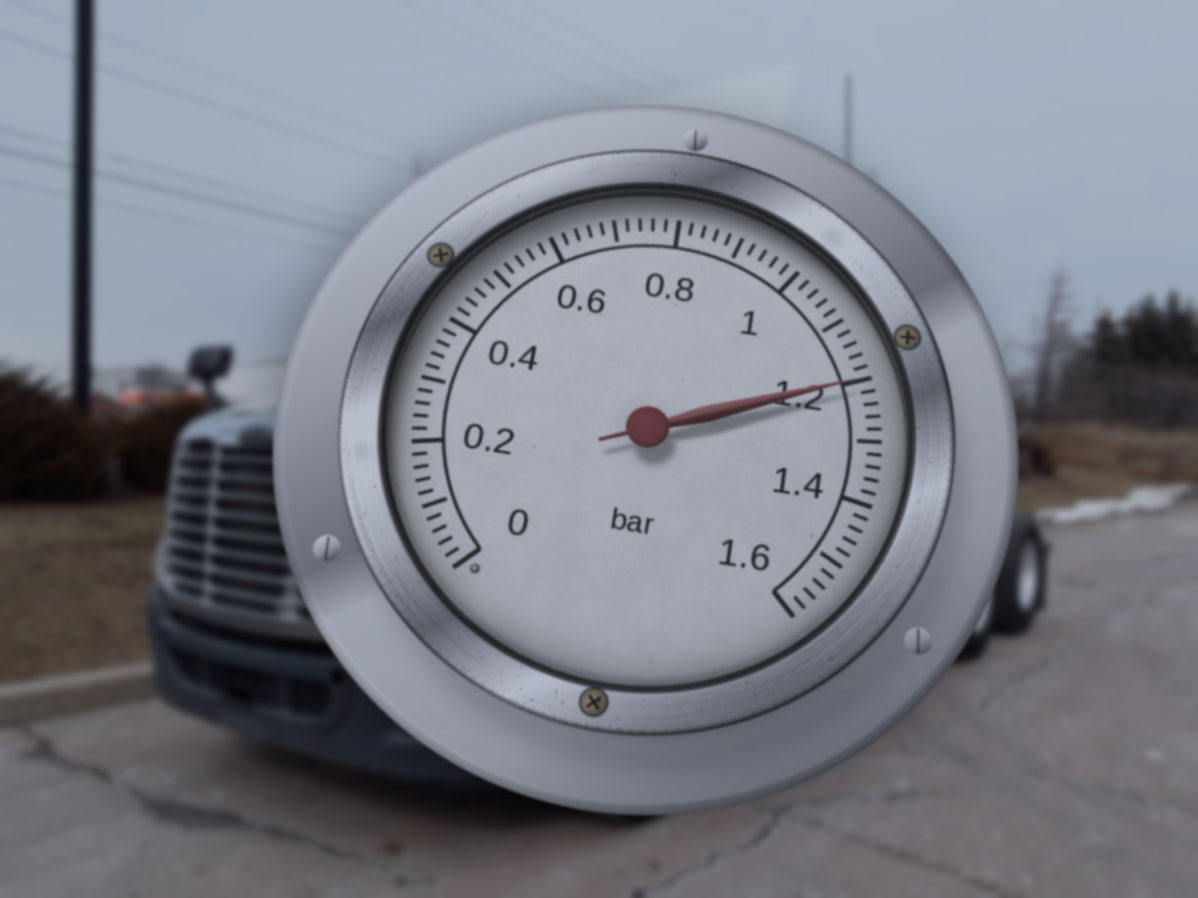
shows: 1.2 bar
